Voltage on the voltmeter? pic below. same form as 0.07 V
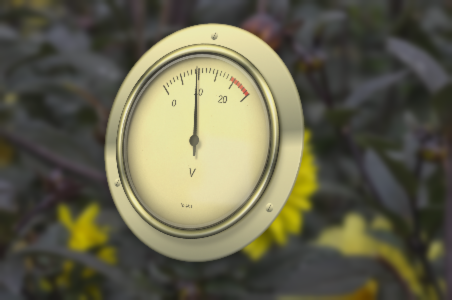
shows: 10 V
